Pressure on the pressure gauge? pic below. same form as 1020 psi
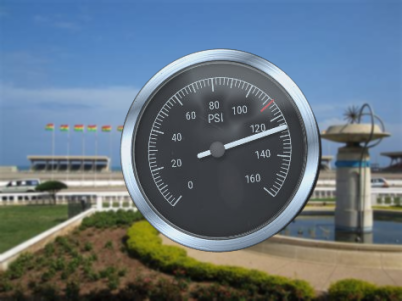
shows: 126 psi
